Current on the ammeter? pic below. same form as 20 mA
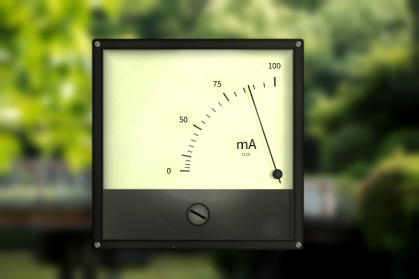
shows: 87.5 mA
